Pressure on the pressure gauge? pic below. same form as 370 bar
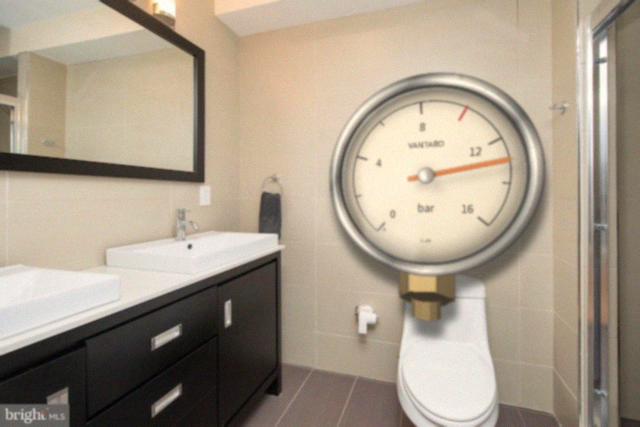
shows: 13 bar
